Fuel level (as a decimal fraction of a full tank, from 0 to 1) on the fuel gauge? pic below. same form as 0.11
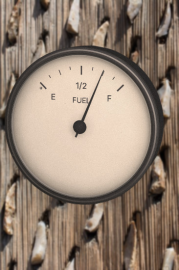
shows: 0.75
